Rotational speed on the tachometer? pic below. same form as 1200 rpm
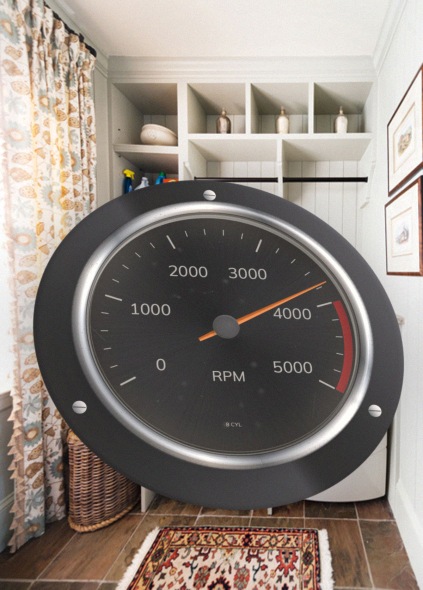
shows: 3800 rpm
